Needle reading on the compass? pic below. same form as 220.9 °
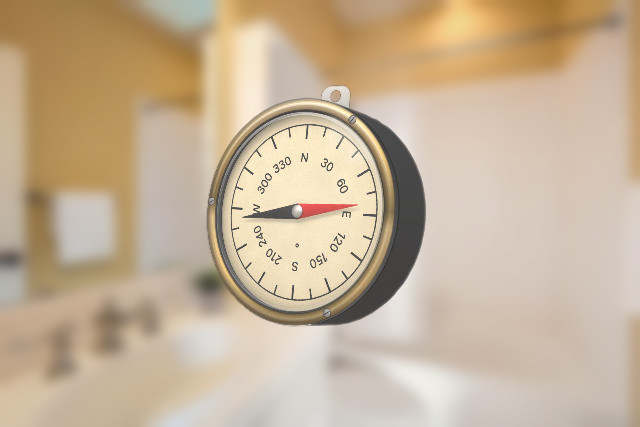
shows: 82.5 °
